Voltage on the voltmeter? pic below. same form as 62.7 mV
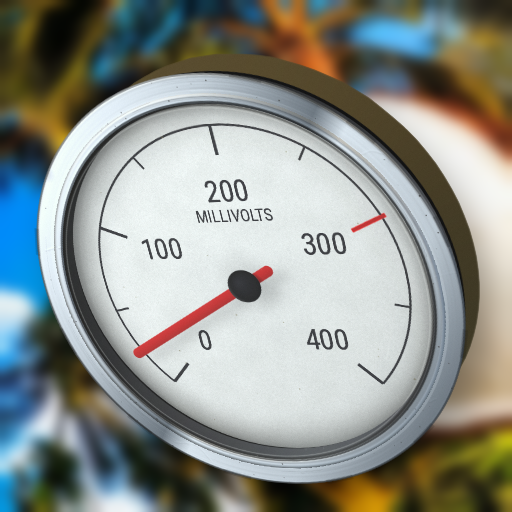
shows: 25 mV
